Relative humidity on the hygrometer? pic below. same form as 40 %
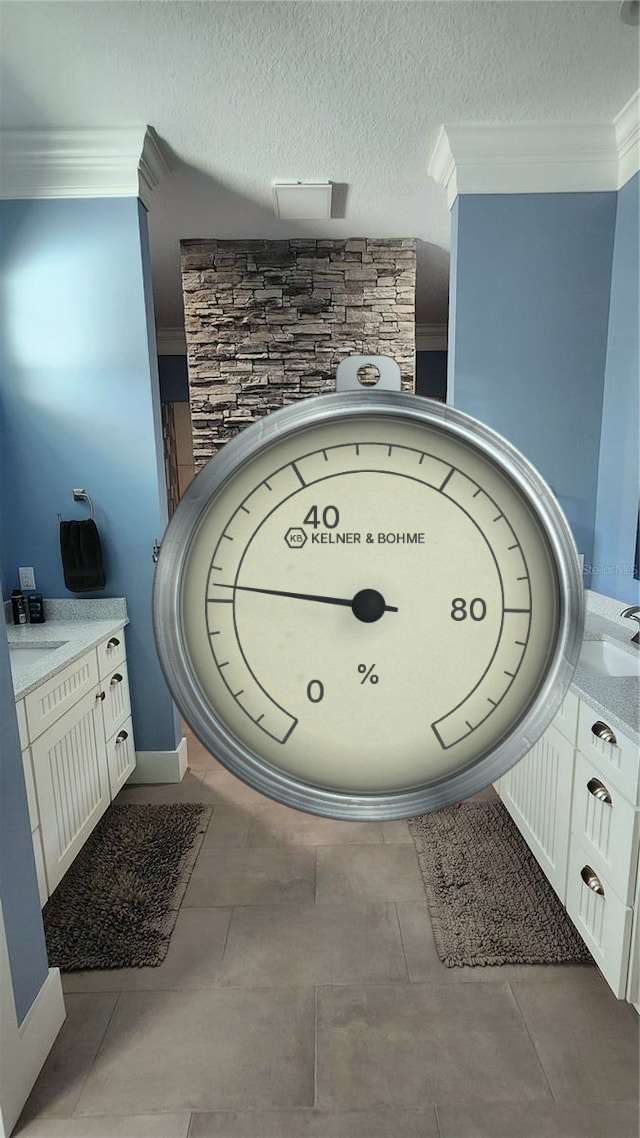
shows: 22 %
